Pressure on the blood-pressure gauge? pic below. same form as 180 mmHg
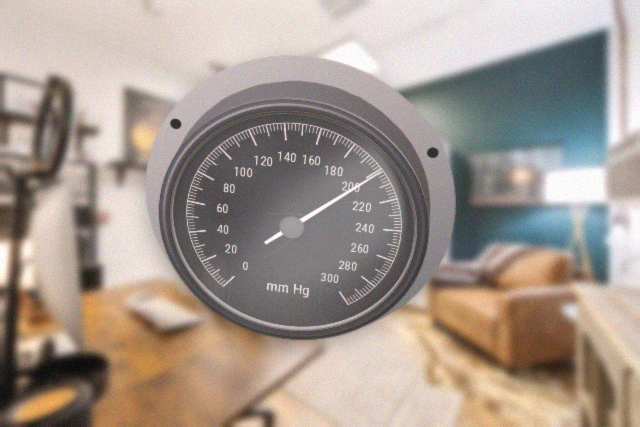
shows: 200 mmHg
